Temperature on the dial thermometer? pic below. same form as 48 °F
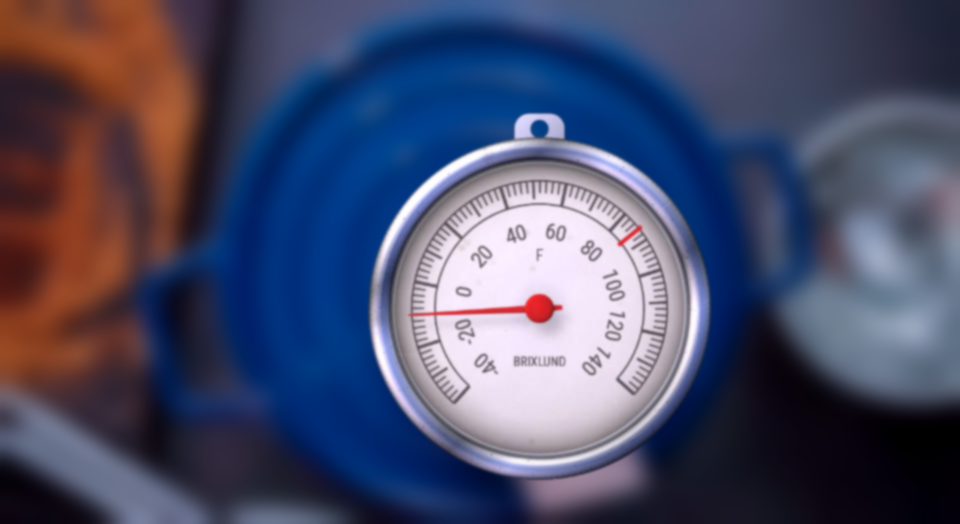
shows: -10 °F
